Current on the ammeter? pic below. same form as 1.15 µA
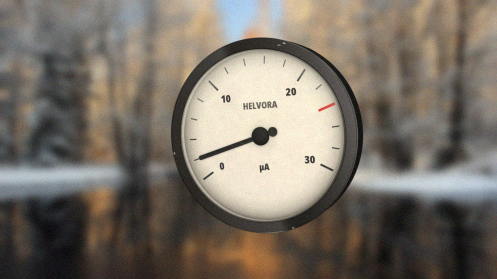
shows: 2 µA
